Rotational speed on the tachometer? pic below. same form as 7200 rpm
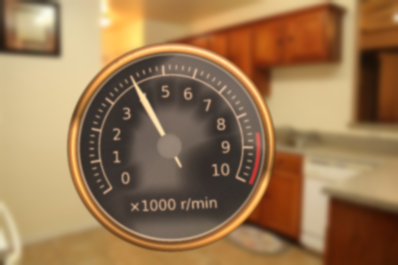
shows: 4000 rpm
